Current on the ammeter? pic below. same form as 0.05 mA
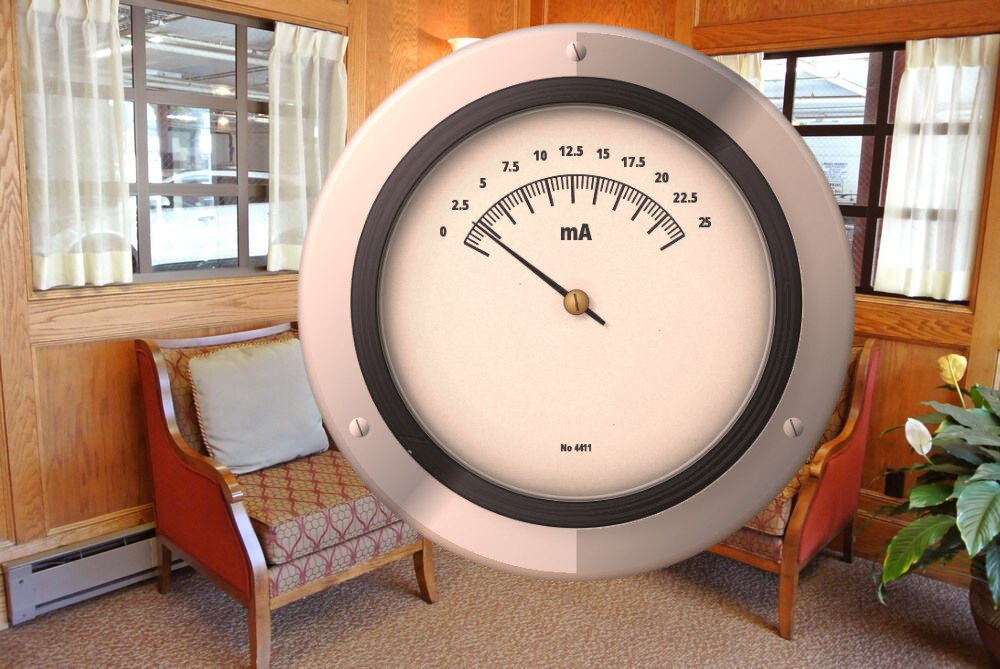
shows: 2 mA
